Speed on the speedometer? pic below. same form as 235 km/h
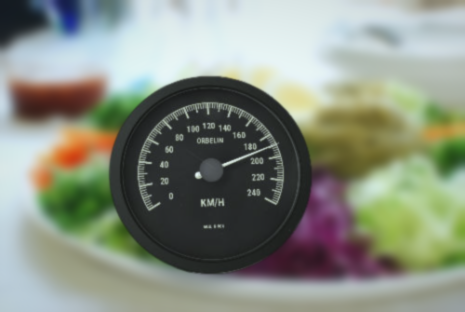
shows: 190 km/h
